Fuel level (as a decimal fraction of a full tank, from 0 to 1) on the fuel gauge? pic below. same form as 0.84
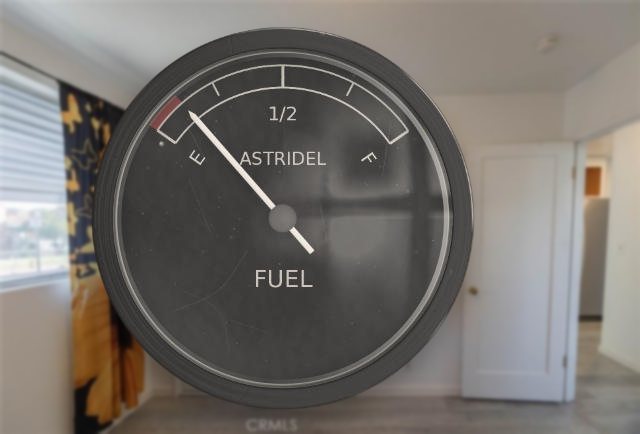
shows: 0.125
